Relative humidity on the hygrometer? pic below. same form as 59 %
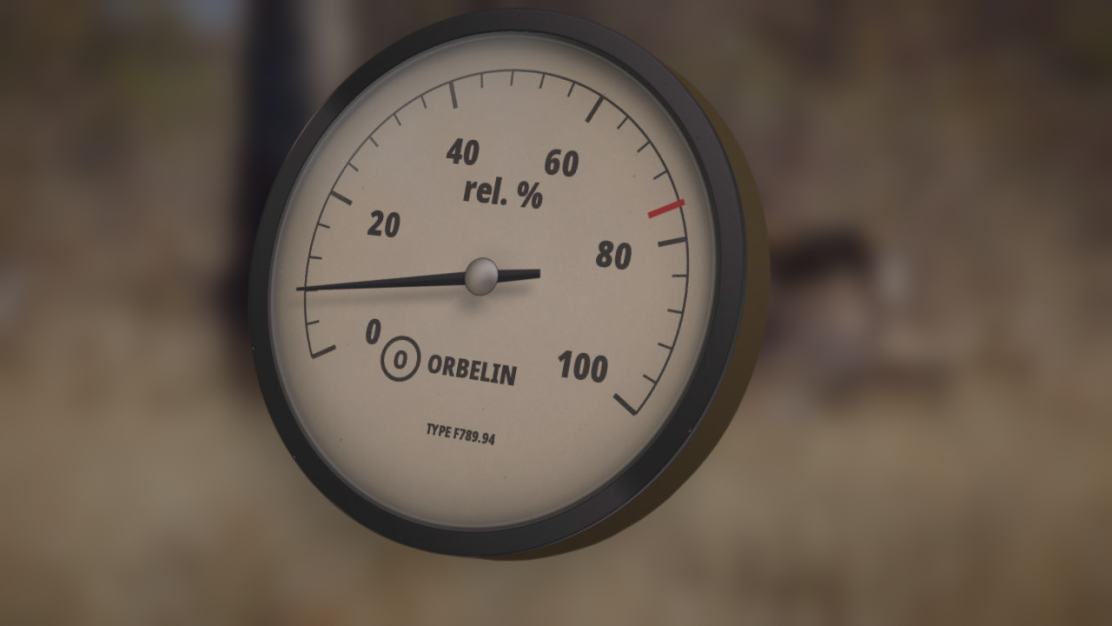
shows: 8 %
